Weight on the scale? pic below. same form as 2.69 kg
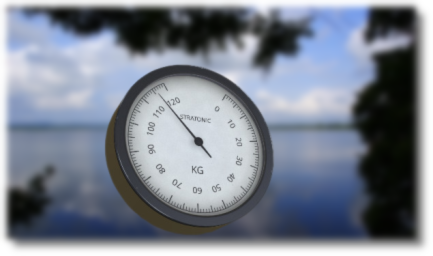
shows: 115 kg
